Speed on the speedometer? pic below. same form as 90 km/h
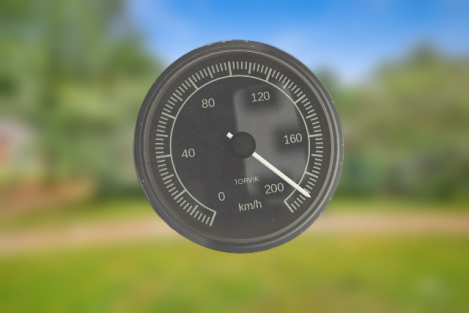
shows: 190 km/h
